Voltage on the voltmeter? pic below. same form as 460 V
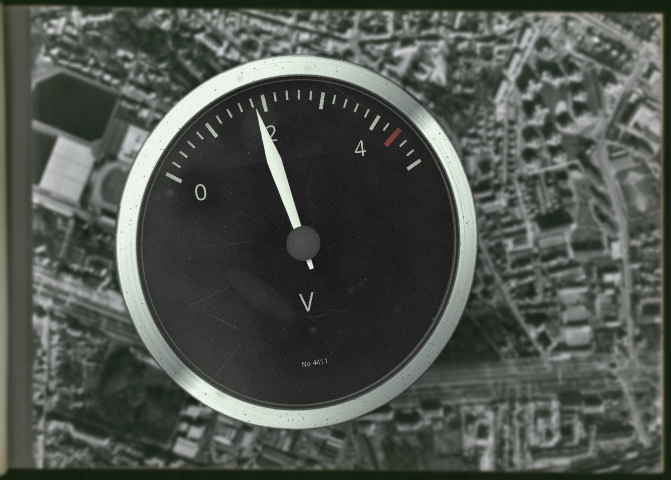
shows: 1.8 V
